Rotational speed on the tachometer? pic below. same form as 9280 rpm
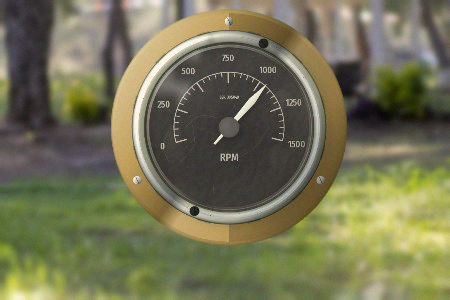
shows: 1050 rpm
